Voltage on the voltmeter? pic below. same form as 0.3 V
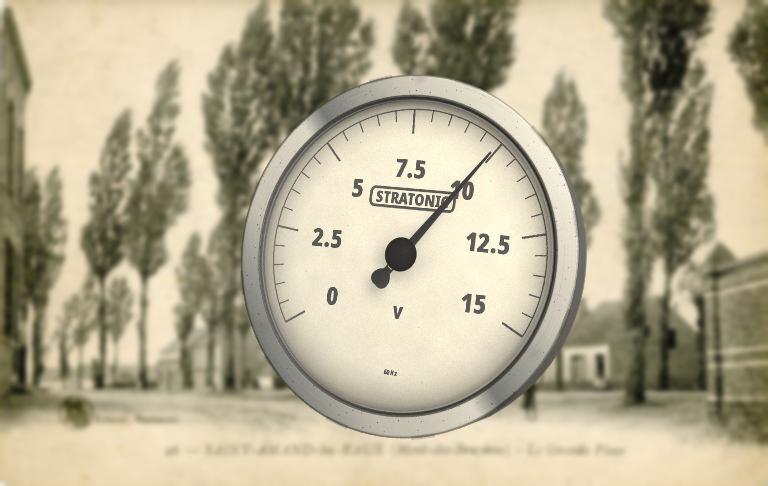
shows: 10 V
